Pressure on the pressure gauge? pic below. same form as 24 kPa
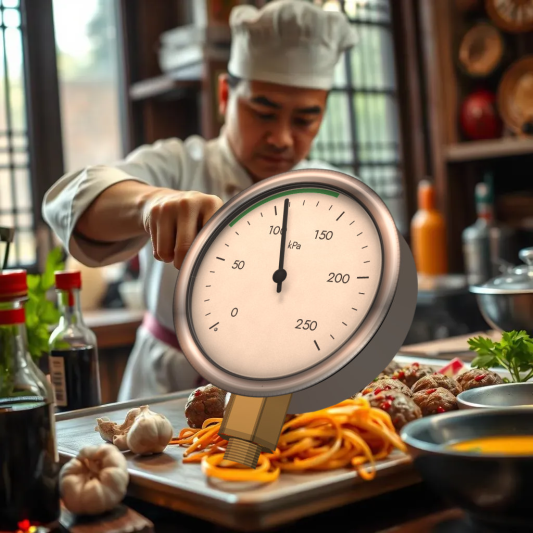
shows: 110 kPa
